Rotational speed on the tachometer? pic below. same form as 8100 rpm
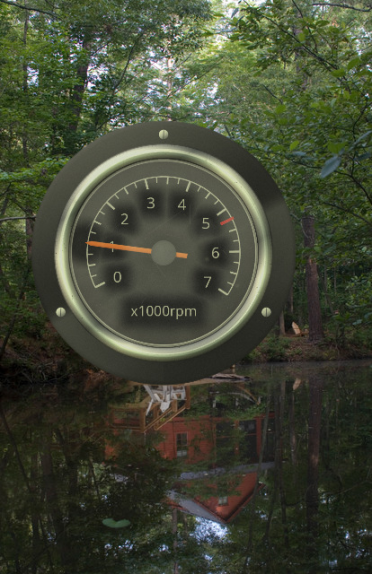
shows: 1000 rpm
